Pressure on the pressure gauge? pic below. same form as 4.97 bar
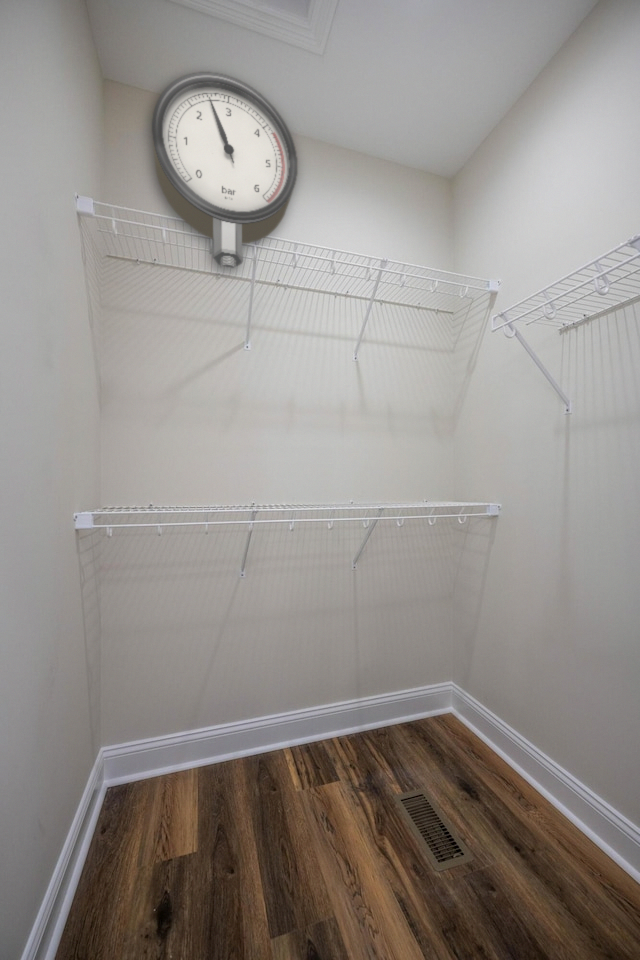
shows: 2.5 bar
